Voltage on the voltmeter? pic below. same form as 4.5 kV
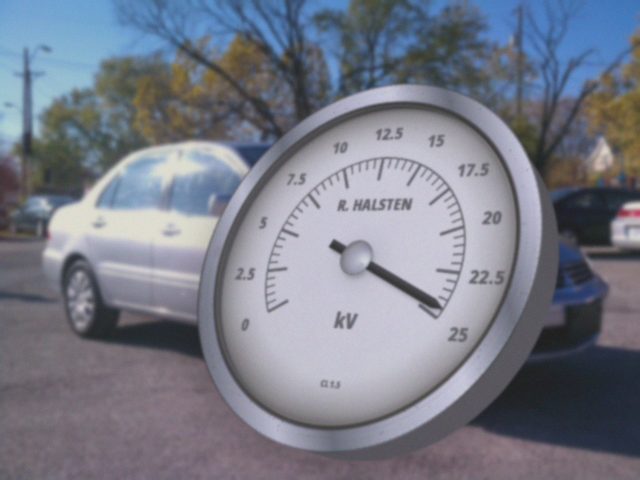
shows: 24.5 kV
